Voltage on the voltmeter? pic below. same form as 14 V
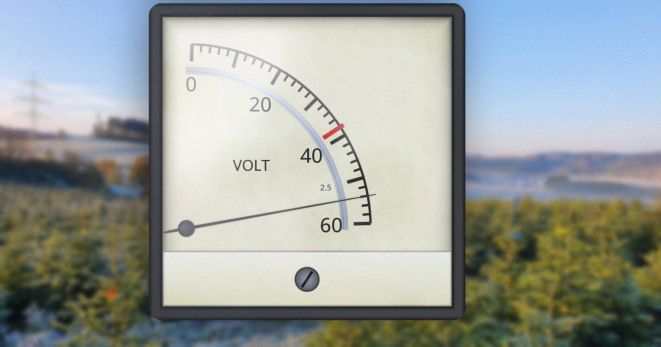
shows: 54 V
